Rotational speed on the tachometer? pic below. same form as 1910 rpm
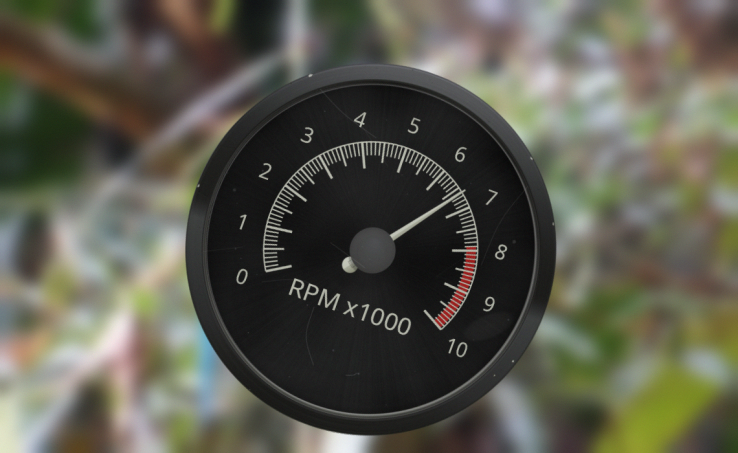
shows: 6600 rpm
